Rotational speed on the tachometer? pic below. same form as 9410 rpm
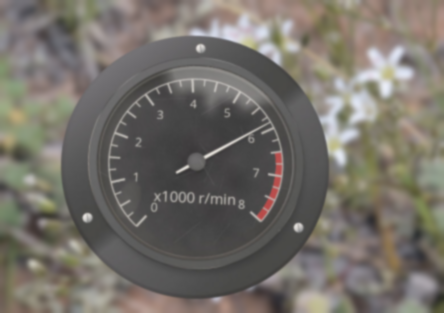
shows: 5875 rpm
